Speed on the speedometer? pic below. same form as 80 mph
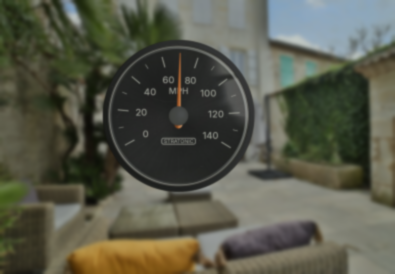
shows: 70 mph
